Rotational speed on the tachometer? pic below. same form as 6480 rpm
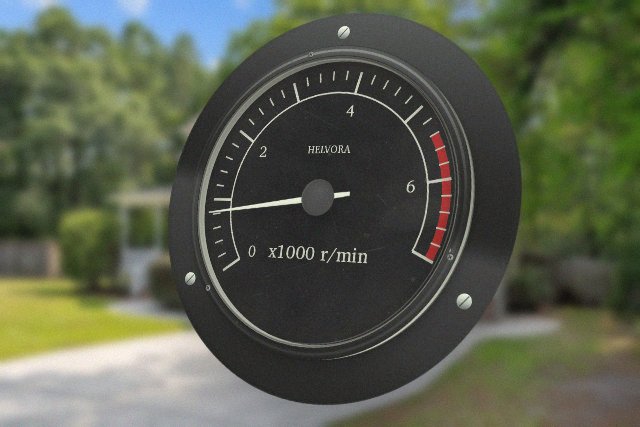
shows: 800 rpm
